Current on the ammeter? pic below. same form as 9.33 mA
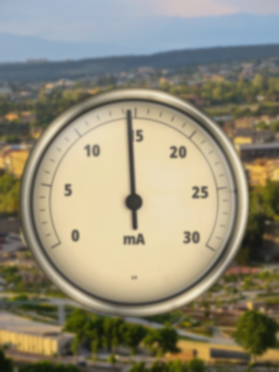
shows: 14.5 mA
